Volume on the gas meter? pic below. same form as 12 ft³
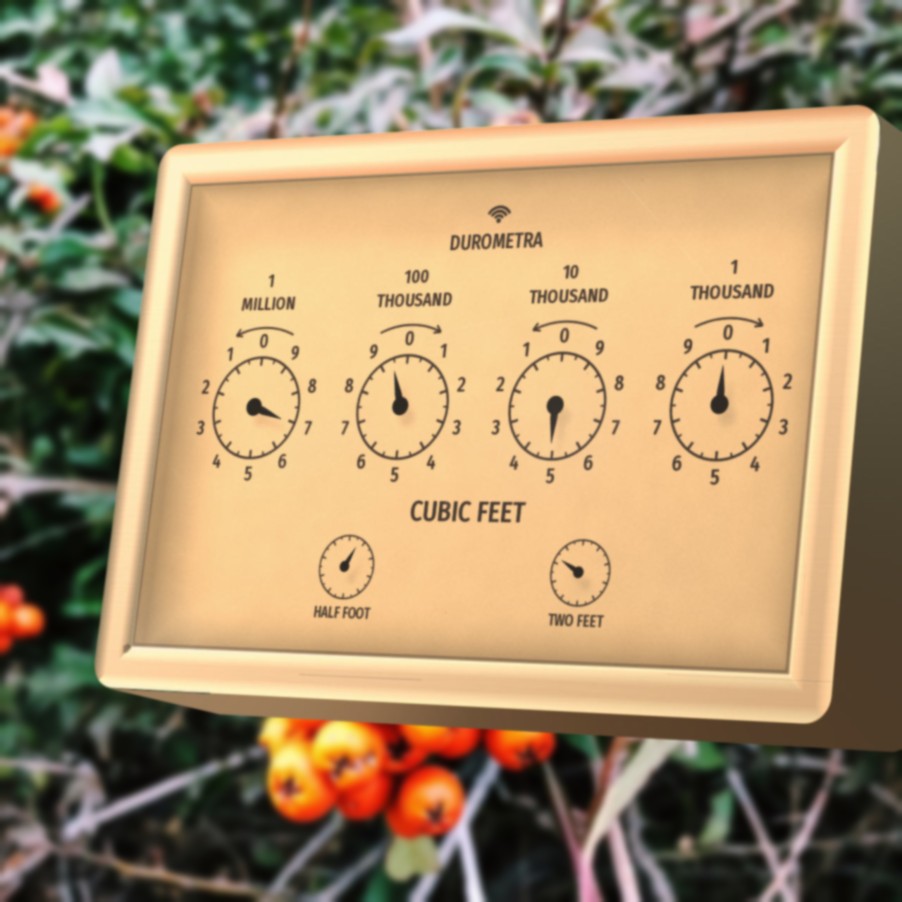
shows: 695000 ft³
